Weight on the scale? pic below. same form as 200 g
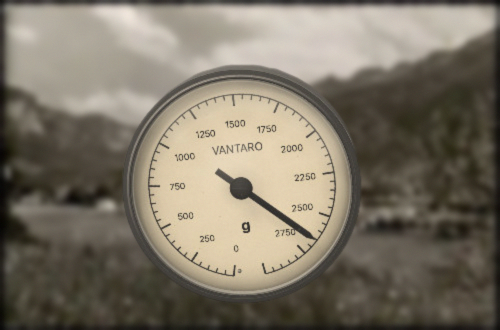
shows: 2650 g
